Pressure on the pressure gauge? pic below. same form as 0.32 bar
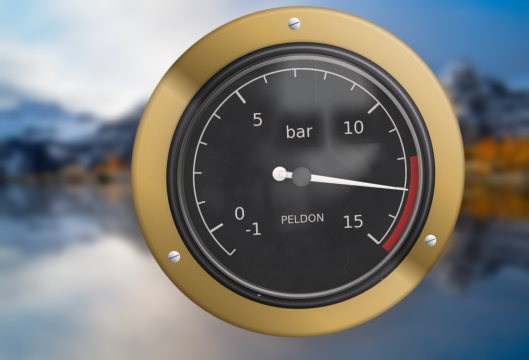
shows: 13 bar
